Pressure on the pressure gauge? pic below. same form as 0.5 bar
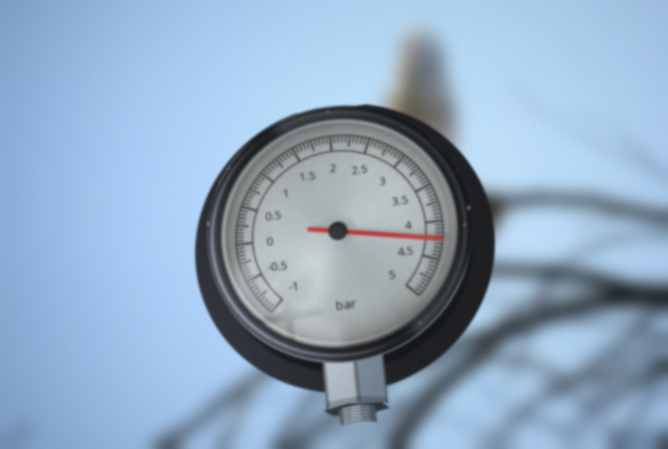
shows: 4.25 bar
